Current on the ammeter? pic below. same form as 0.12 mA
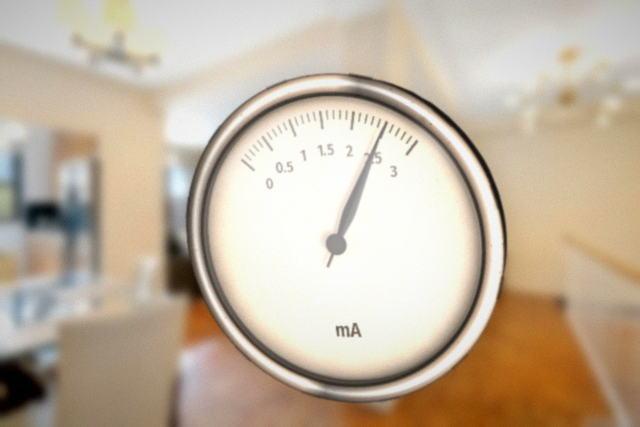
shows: 2.5 mA
